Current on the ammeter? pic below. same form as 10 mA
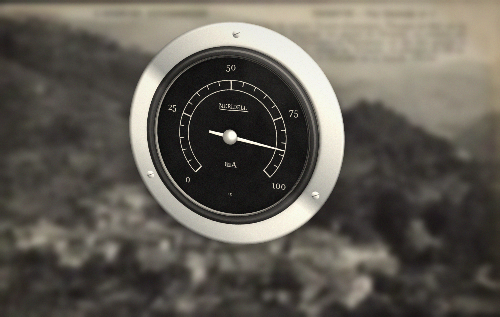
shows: 87.5 mA
